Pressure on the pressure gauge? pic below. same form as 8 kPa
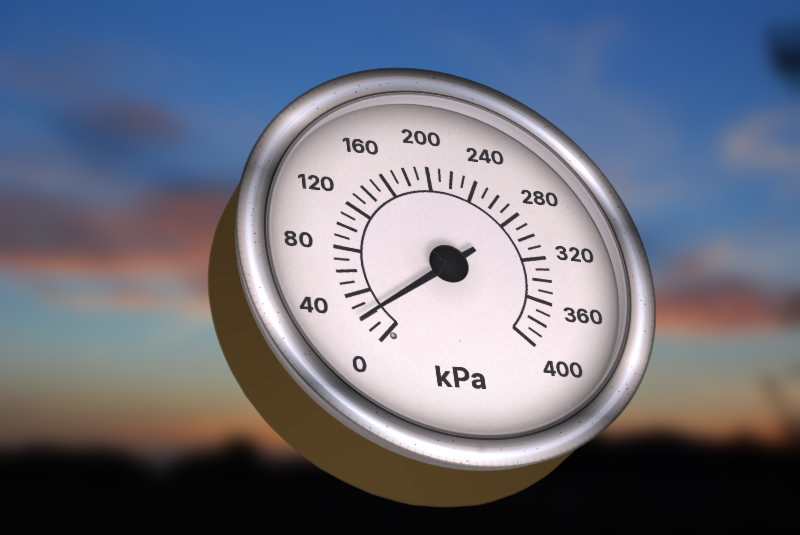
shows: 20 kPa
